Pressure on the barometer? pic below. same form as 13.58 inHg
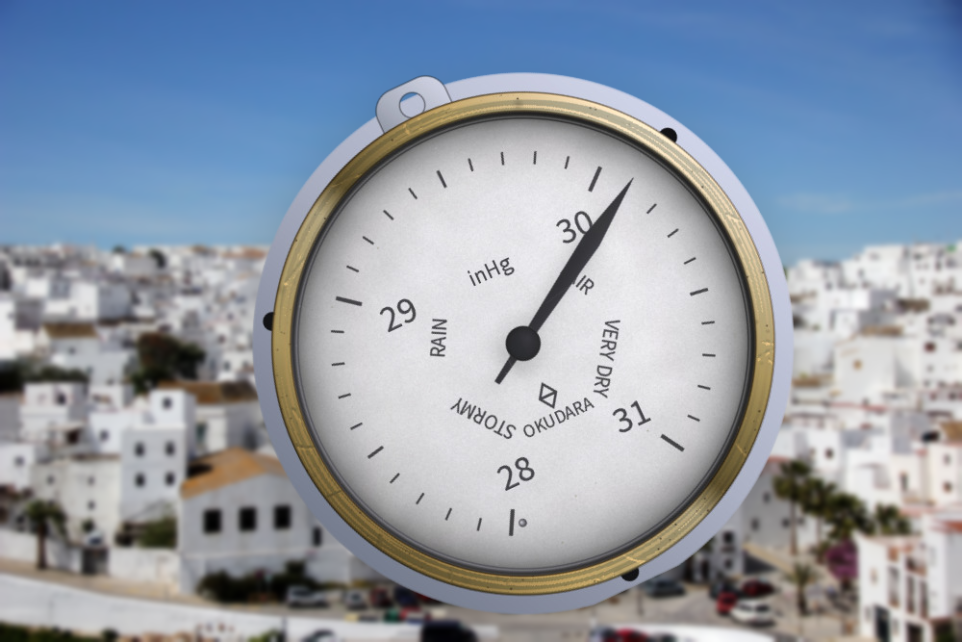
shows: 30.1 inHg
